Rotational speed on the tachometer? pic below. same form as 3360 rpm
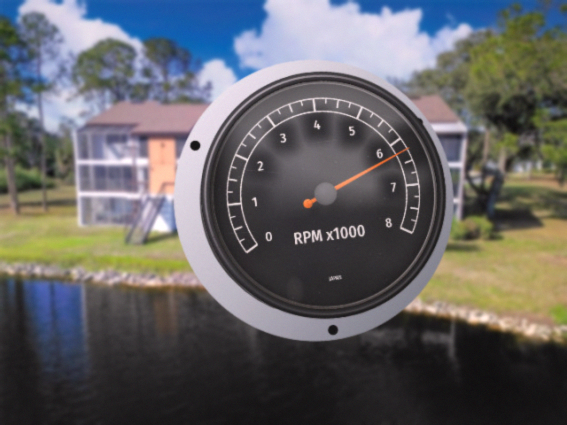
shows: 6250 rpm
